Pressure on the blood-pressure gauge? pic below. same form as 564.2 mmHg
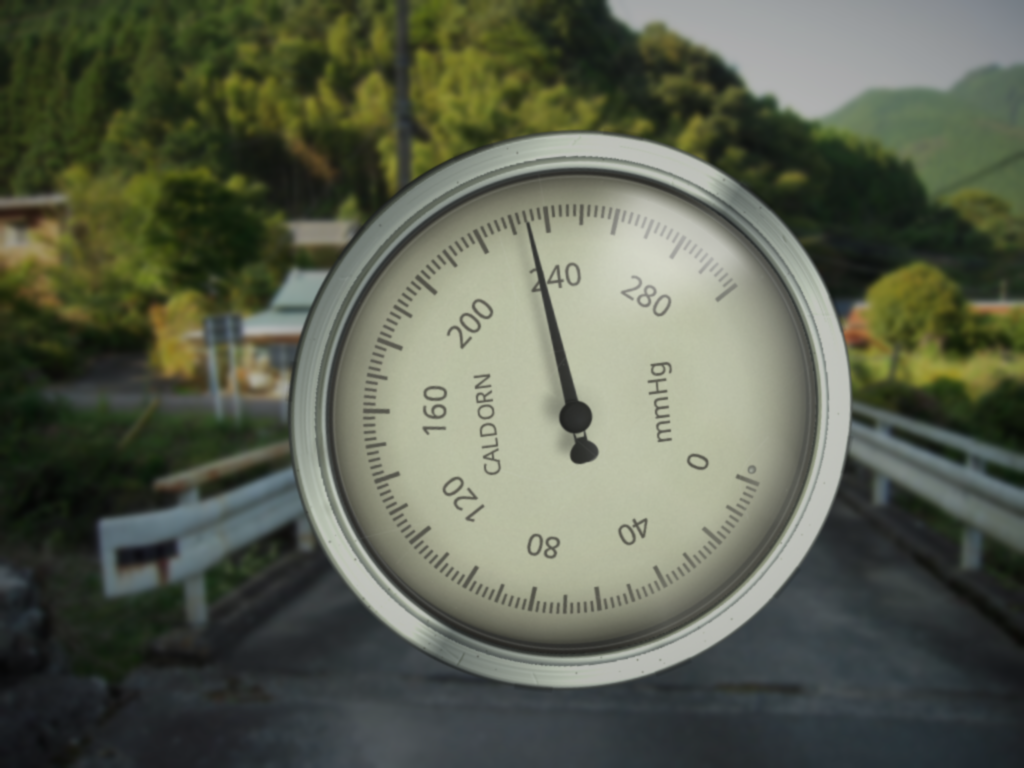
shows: 234 mmHg
